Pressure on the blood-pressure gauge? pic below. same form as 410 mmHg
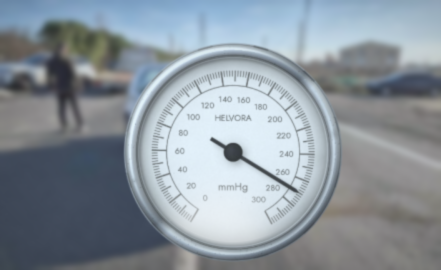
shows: 270 mmHg
